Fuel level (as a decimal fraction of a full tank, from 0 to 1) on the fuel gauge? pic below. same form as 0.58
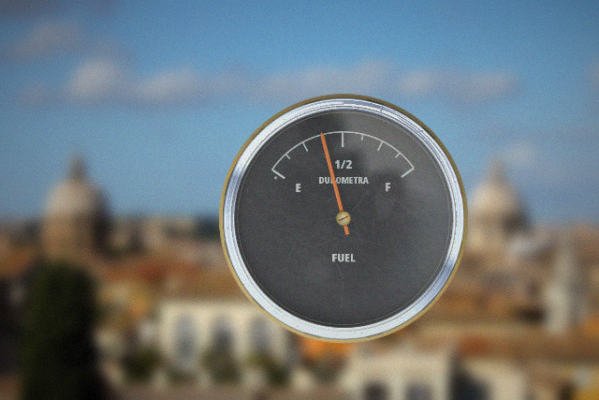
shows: 0.375
